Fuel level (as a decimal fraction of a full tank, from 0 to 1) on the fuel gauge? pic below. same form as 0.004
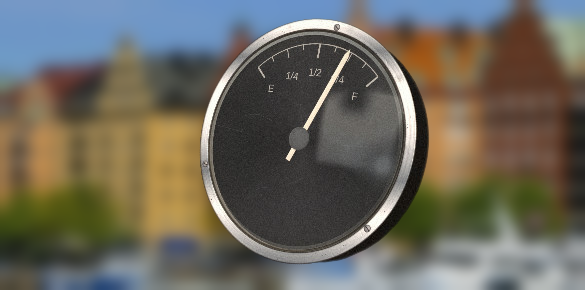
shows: 0.75
